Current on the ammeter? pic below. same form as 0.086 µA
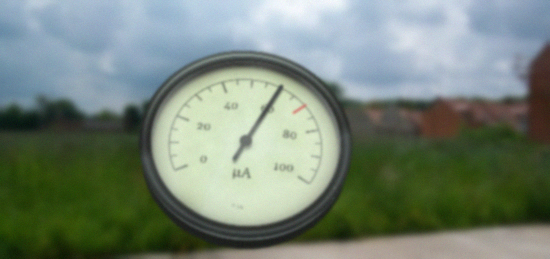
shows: 60 µA
